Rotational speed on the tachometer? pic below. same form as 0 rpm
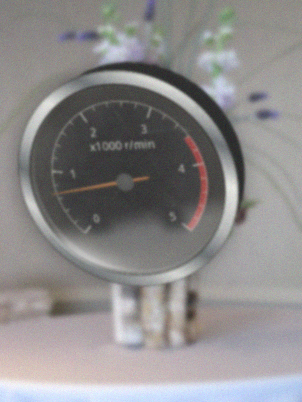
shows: 700 rpm
